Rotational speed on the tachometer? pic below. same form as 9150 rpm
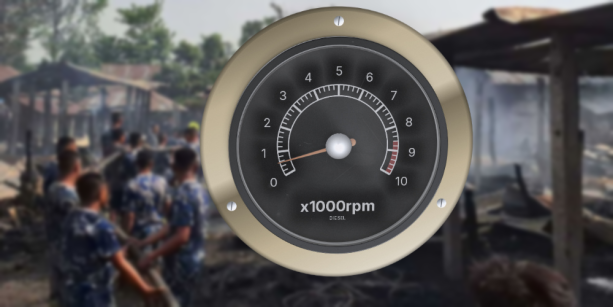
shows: 600 rpm
